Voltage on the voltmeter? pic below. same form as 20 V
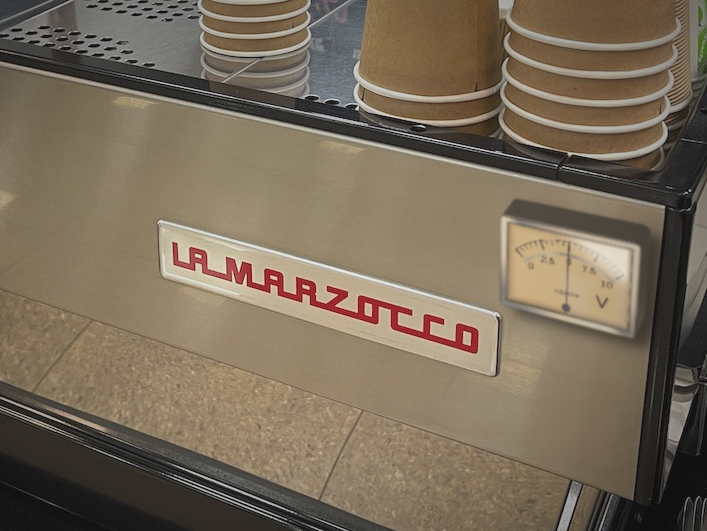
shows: 5 V
